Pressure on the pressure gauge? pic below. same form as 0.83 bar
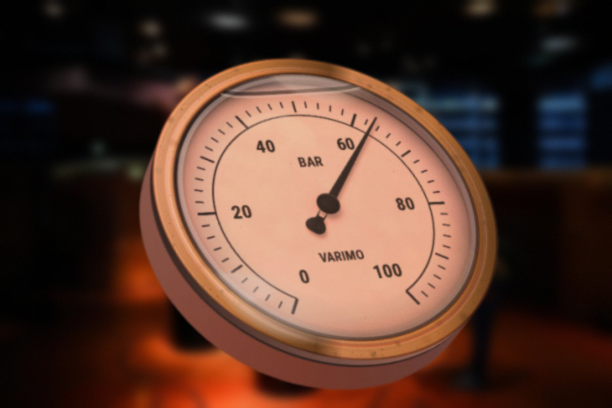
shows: 63 bar
